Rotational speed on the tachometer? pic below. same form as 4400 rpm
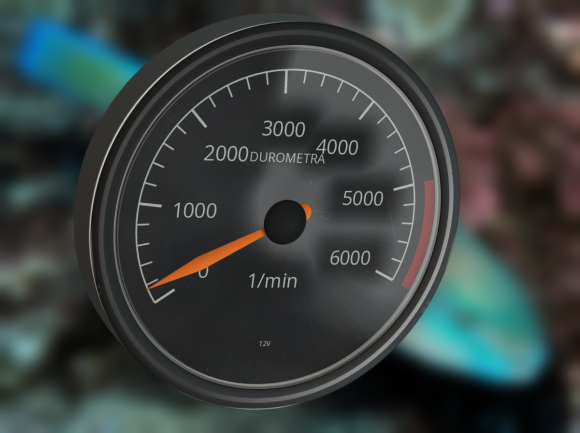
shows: 200 rpm
